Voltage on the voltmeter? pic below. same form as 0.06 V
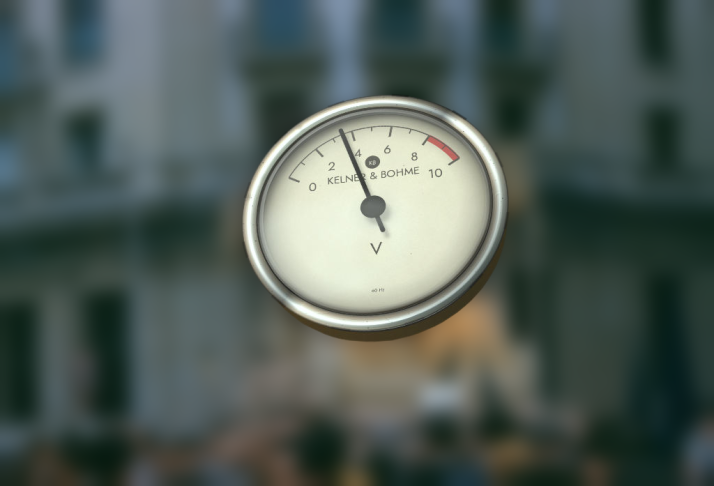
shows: 3.5 V
